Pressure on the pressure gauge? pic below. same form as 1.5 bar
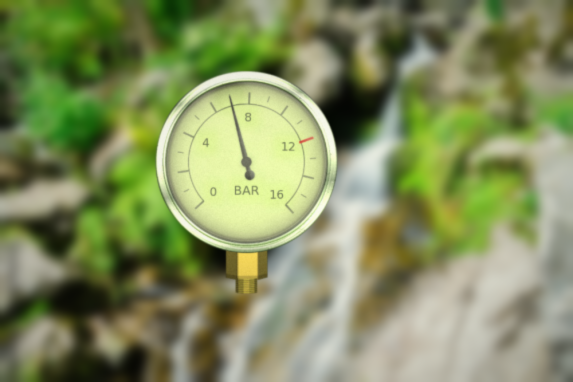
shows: 7 bar
